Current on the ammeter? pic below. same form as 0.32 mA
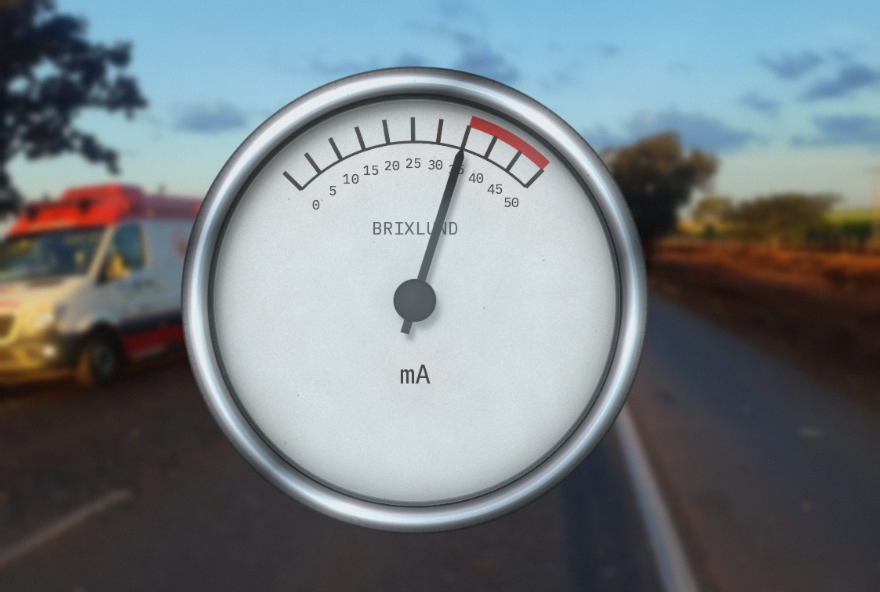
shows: 35 mA
